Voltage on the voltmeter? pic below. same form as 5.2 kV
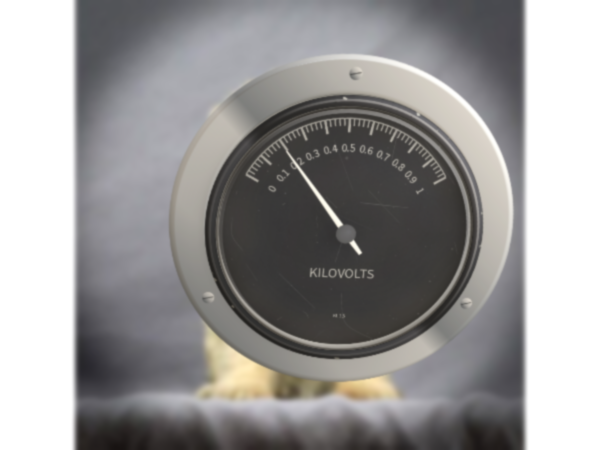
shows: 0.2 kV
